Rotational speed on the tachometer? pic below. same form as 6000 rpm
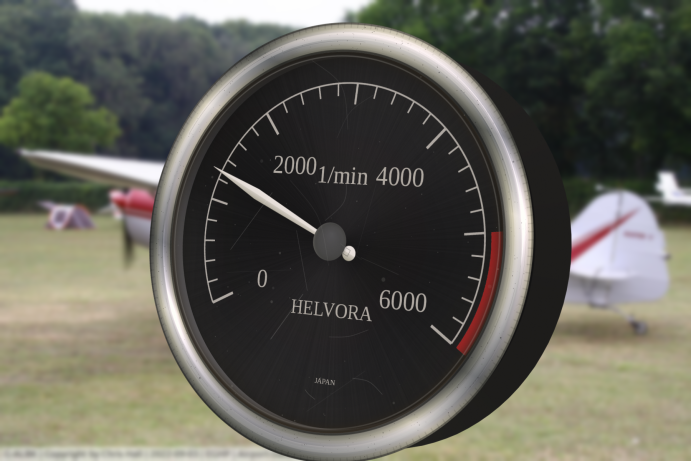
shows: 1300 rpm
